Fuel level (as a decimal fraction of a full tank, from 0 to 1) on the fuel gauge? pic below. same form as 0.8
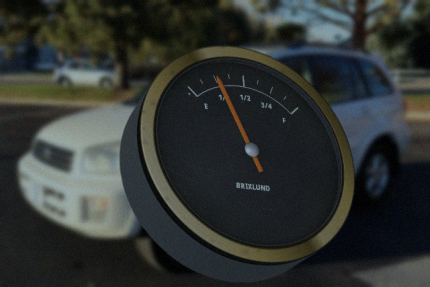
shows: 0.25
